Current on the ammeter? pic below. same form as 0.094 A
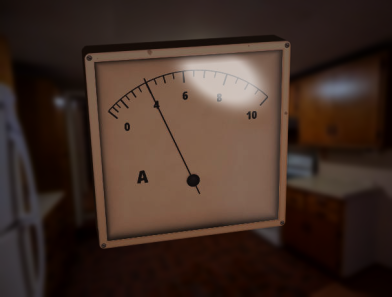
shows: 4 A
